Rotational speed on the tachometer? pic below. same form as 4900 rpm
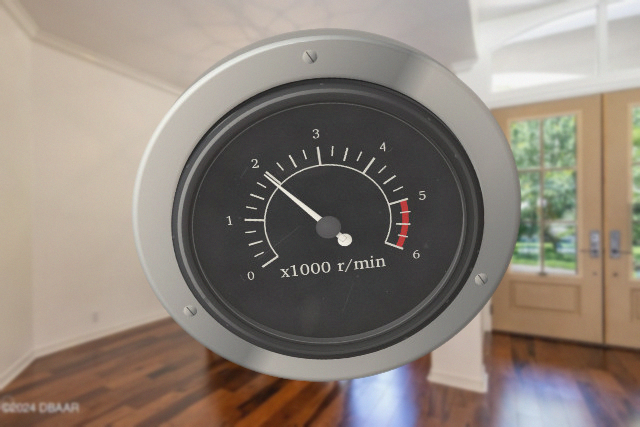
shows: 2000 rpm
